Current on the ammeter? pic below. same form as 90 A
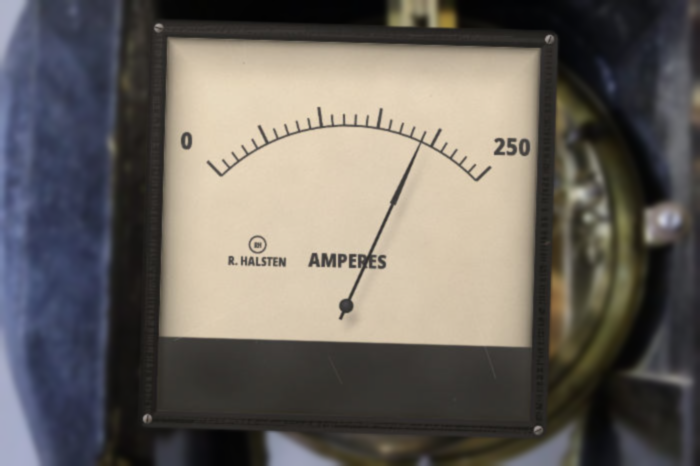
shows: 190 A
